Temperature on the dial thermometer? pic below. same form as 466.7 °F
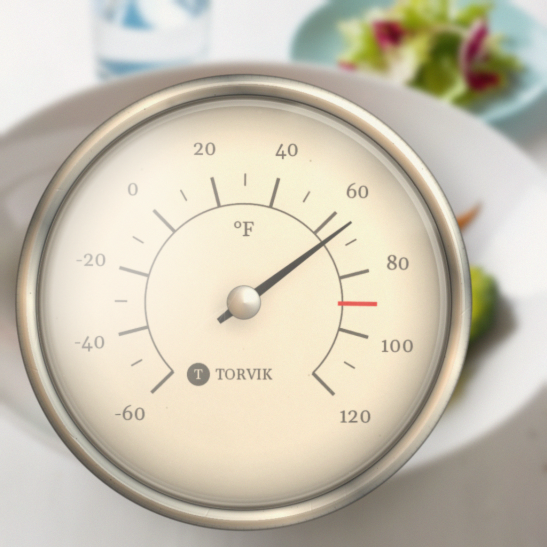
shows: 65 °F
